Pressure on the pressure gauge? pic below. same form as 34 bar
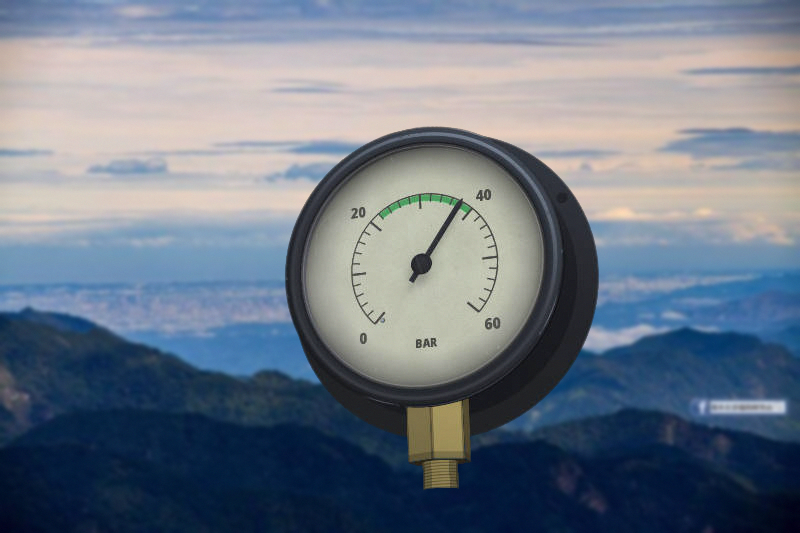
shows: 38 bar
